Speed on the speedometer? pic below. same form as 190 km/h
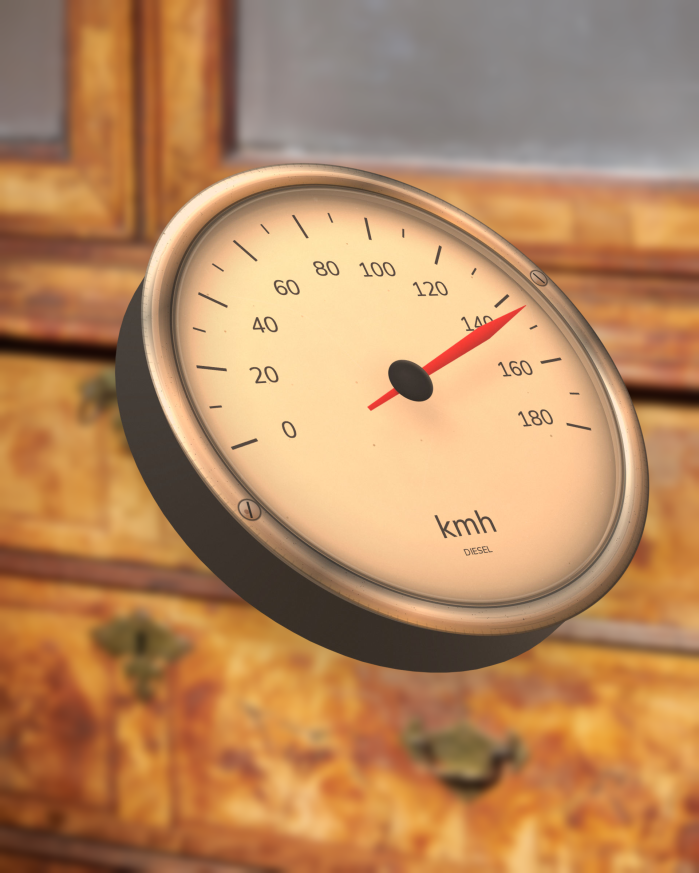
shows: 145 km/h
